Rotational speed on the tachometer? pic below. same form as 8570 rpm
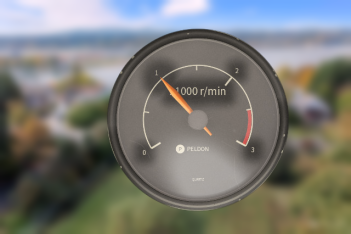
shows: 1000 rpm
